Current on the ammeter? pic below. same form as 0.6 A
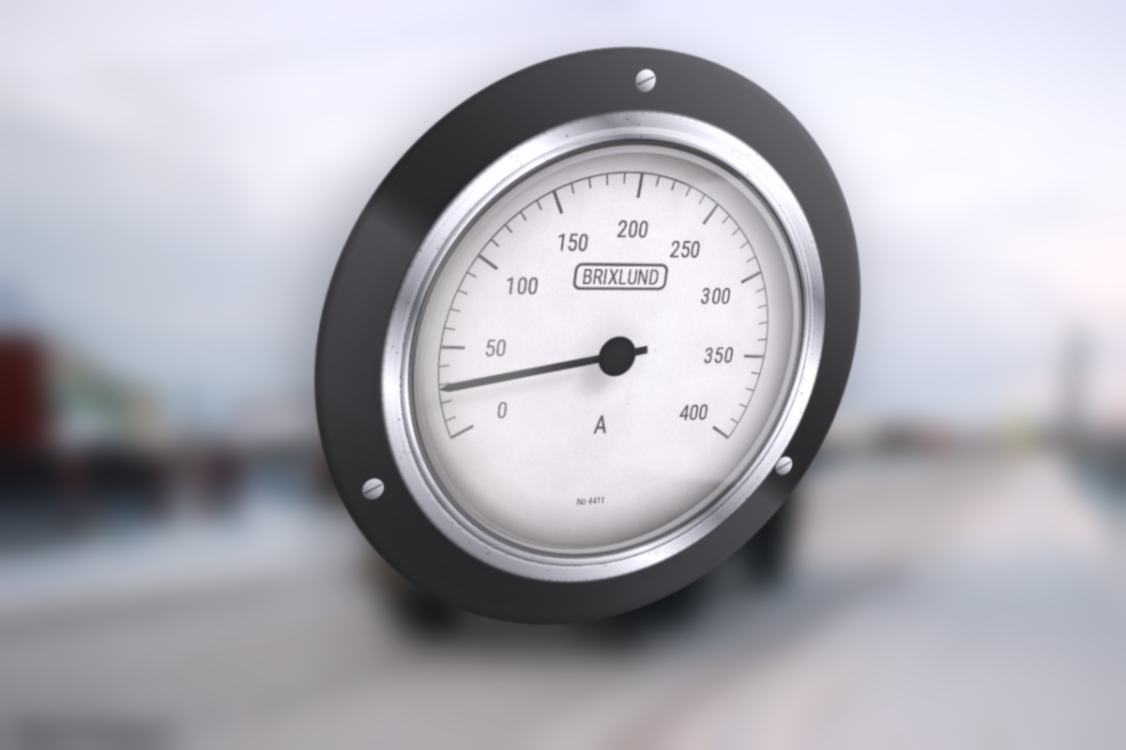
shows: 30 A
